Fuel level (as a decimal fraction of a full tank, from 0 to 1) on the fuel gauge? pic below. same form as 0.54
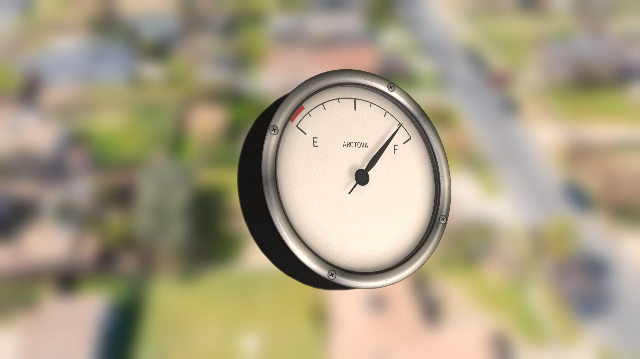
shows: 0.875
